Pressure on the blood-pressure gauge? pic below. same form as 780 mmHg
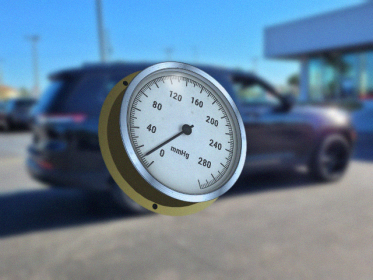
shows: 10 mmHg
